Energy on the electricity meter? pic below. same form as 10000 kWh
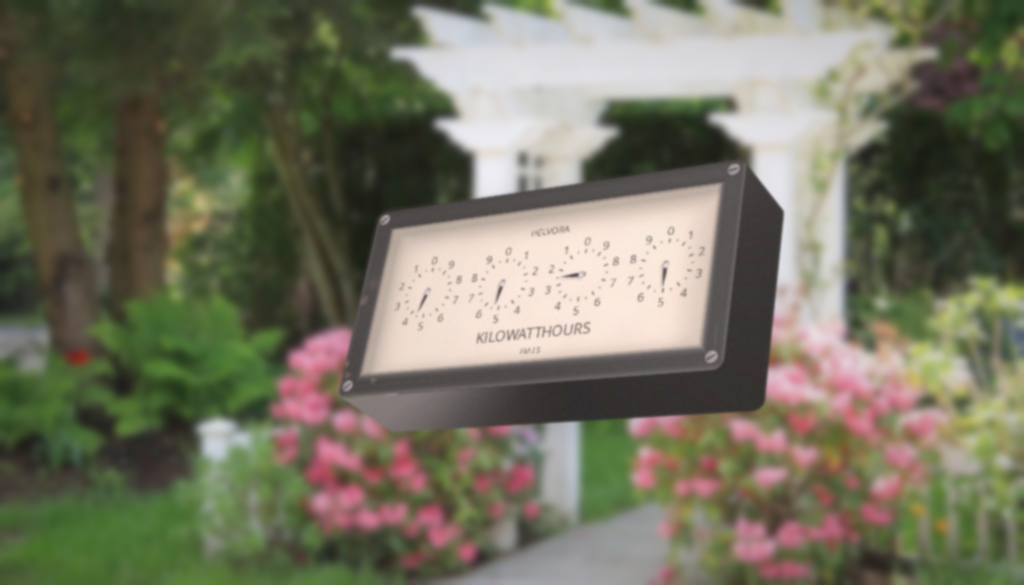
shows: 4525 kWh
